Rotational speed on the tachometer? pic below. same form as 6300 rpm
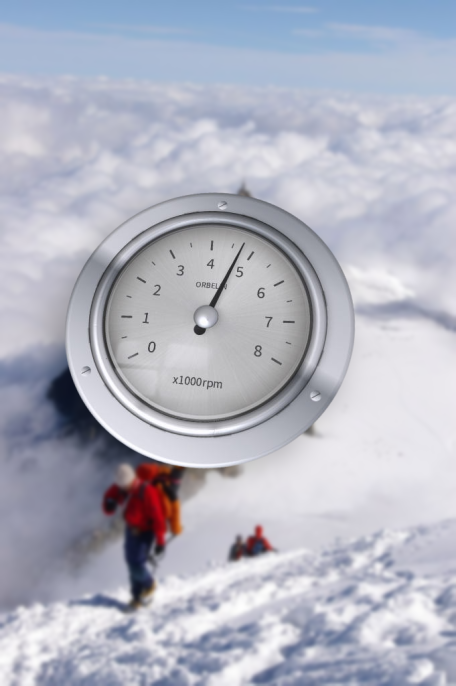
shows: 4750 rpm
